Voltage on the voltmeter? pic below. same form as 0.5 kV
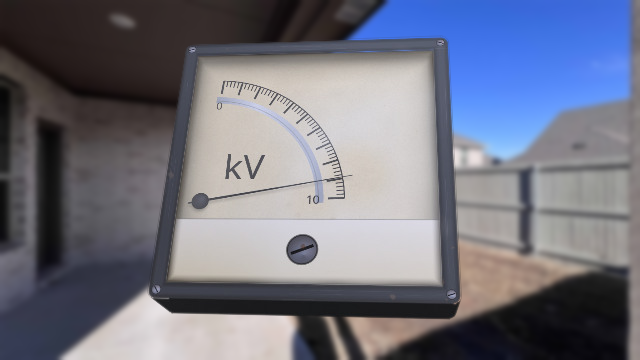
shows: 9 kV
